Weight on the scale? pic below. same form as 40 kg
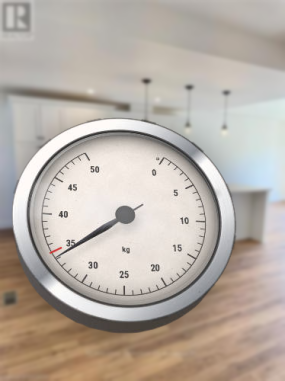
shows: 34 kg
